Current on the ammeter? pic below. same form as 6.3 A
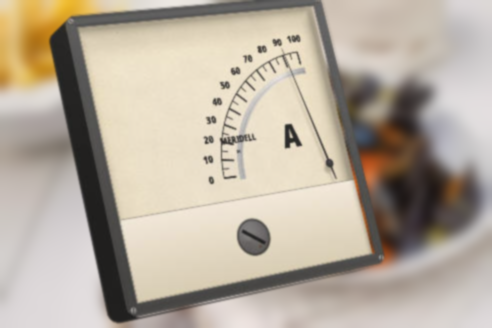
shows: 90 A
